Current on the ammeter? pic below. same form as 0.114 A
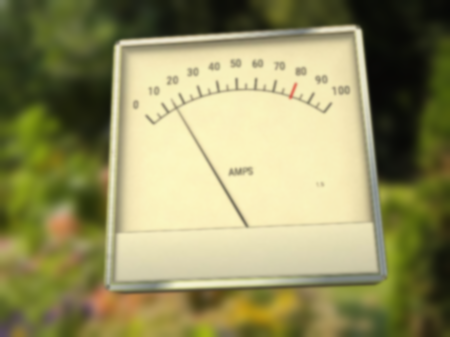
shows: 15 A
